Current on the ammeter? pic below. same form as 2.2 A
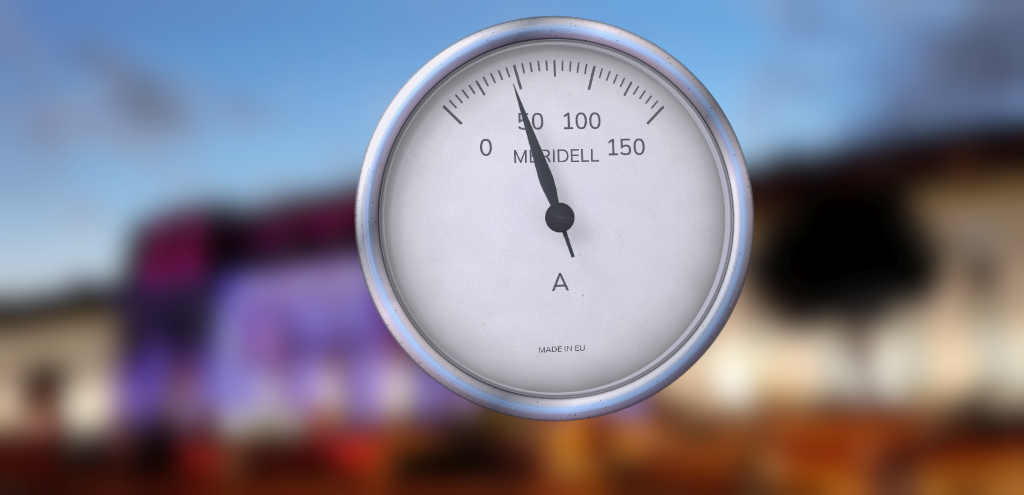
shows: 45 A
